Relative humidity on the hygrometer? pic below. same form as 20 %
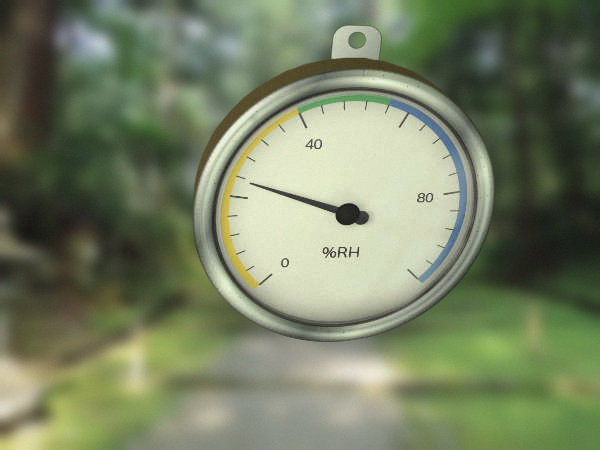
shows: 24 %
